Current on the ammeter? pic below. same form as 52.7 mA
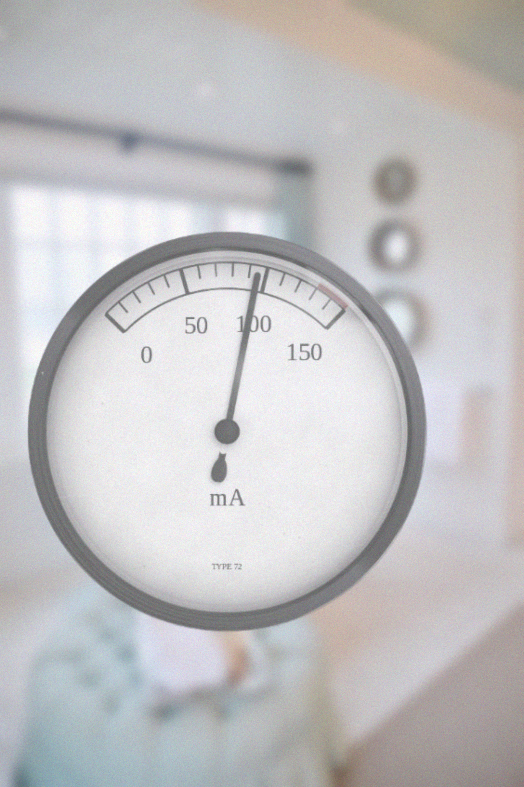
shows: 95 mA
